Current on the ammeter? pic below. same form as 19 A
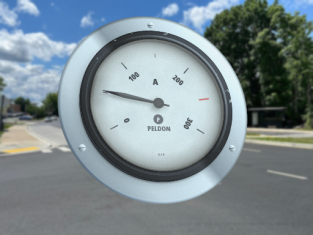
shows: 50 A
